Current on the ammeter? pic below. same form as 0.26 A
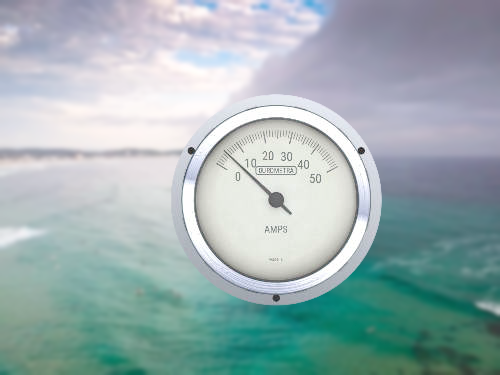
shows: 5 A
